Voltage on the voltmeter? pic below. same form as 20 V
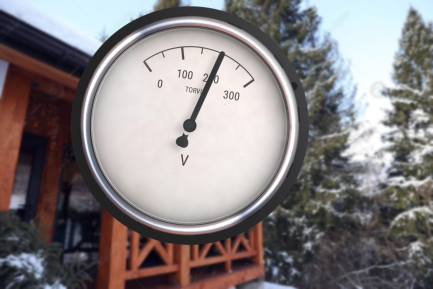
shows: 200 V
